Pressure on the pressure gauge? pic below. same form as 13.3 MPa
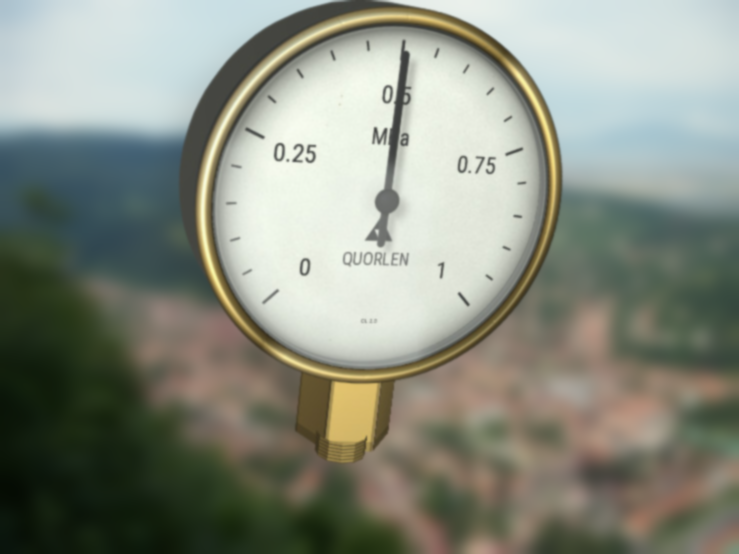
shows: 0.5 MPa
